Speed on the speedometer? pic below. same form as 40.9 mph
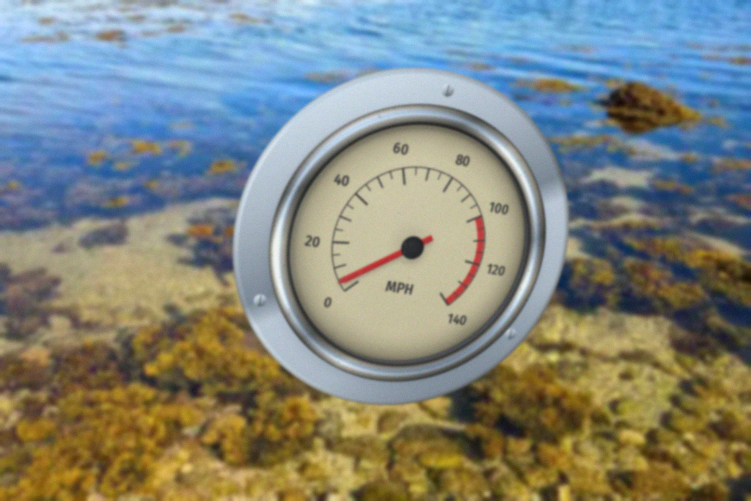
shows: 5 mph
